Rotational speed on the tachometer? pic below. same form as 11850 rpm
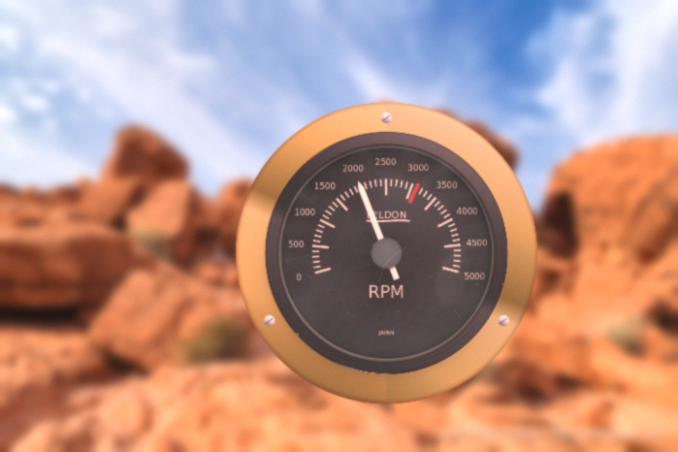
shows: 2000 rpm
